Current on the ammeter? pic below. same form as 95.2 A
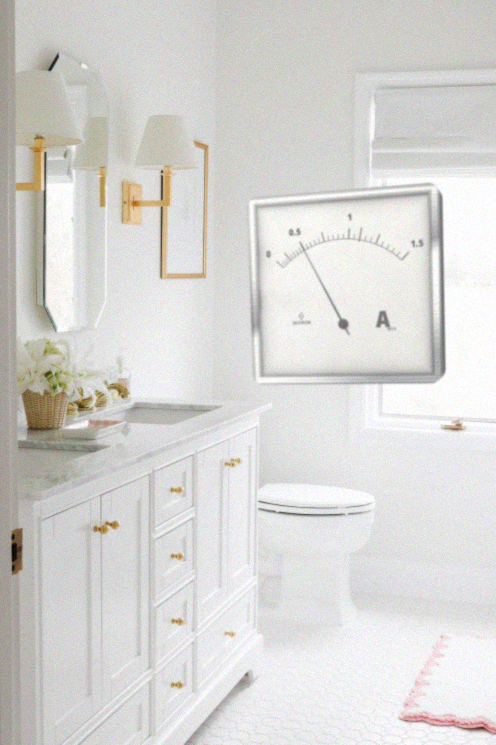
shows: 0.5 A
